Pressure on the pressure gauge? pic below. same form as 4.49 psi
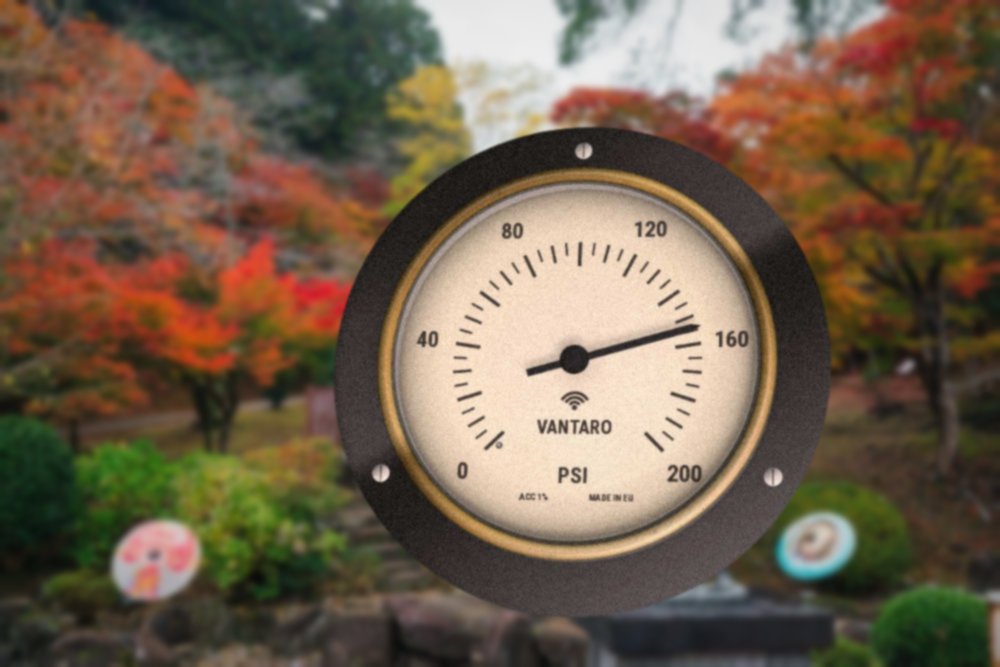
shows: 155 psi
